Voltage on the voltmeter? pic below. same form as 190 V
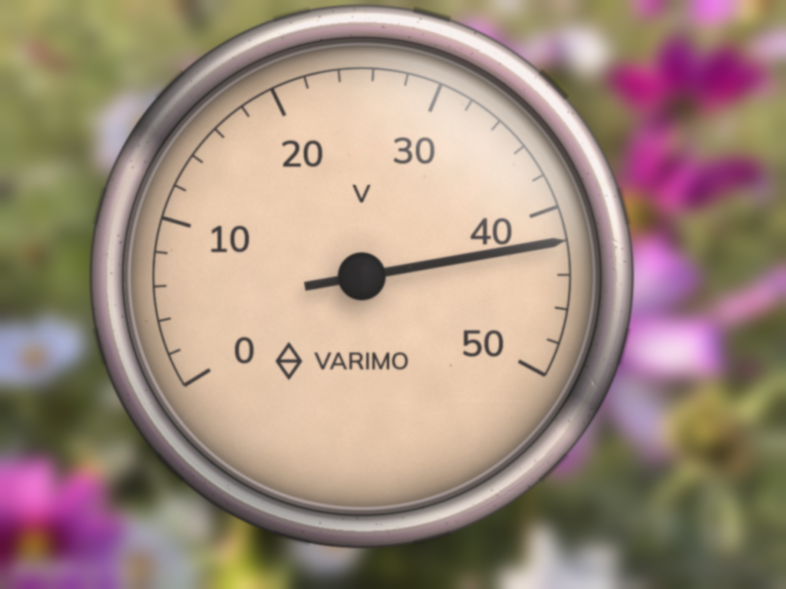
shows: 42 V
